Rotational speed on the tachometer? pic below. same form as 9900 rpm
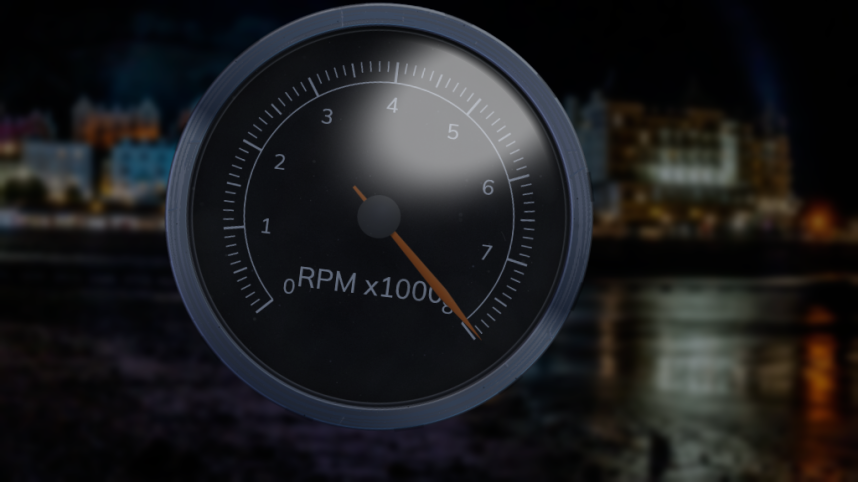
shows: 7950 rpm
